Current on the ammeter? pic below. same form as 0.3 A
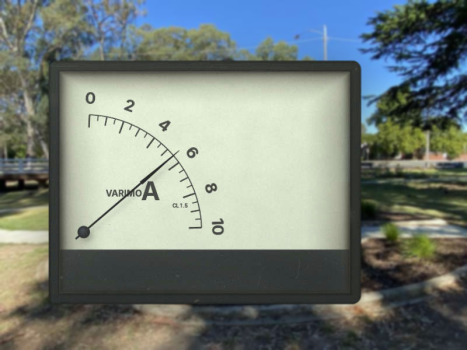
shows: 5.5 A
